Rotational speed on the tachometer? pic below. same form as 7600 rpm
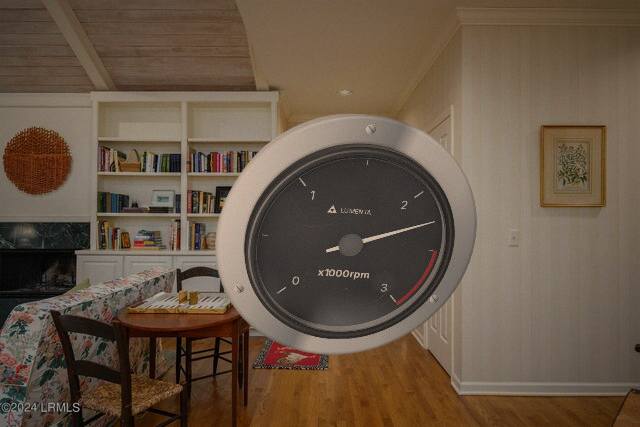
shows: 2250 rpm
